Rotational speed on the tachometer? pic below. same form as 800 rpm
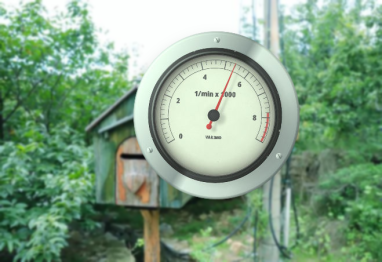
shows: 5400 rpm
